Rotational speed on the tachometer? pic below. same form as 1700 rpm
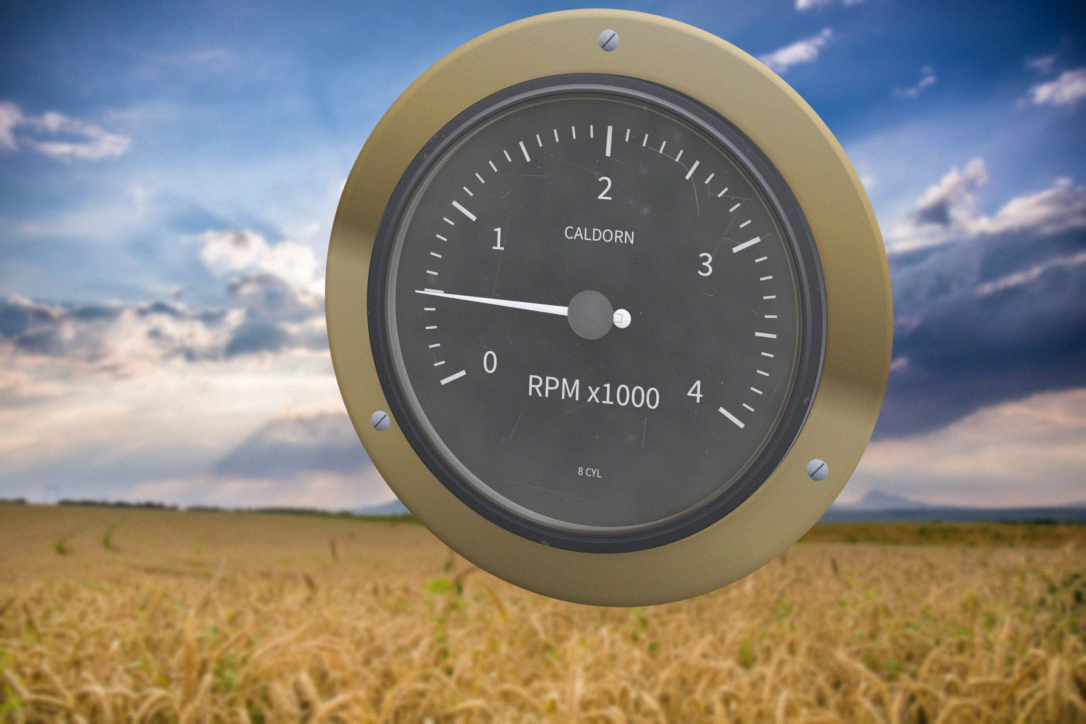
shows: 500 rpm
